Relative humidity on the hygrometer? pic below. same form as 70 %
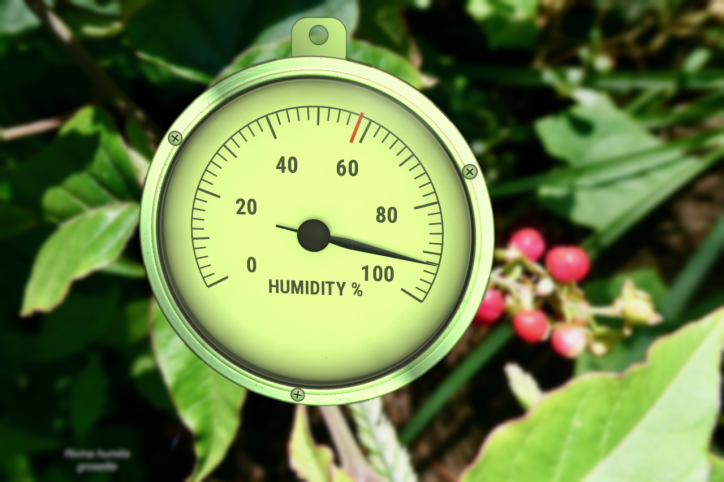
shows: 92 %
